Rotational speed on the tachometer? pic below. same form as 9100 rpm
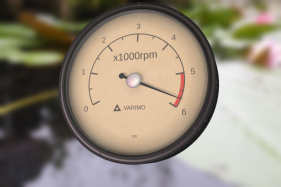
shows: 5750 rpm
